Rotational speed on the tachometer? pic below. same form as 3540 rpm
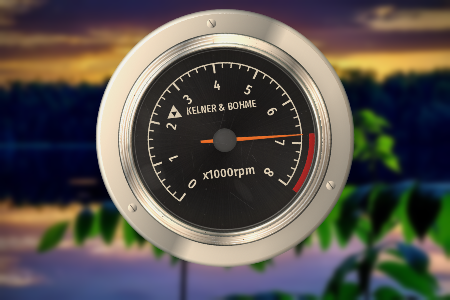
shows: 6800 rpm
